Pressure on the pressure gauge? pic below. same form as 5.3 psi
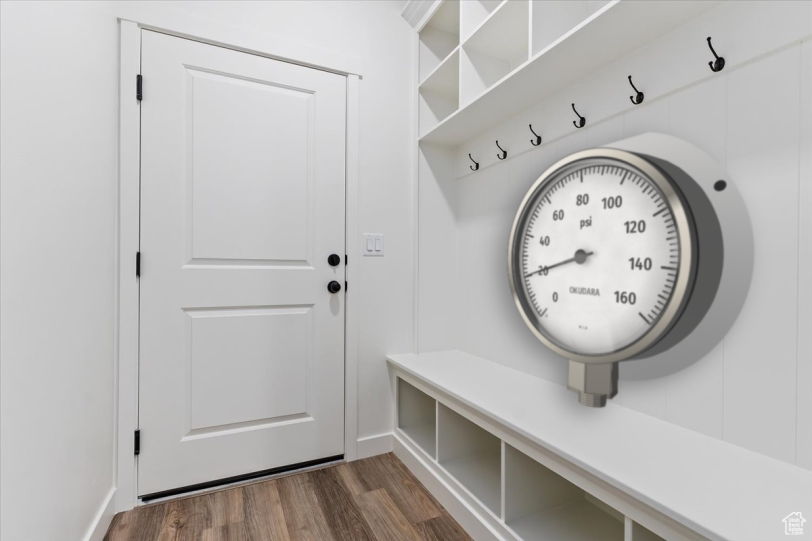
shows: 20 psi
